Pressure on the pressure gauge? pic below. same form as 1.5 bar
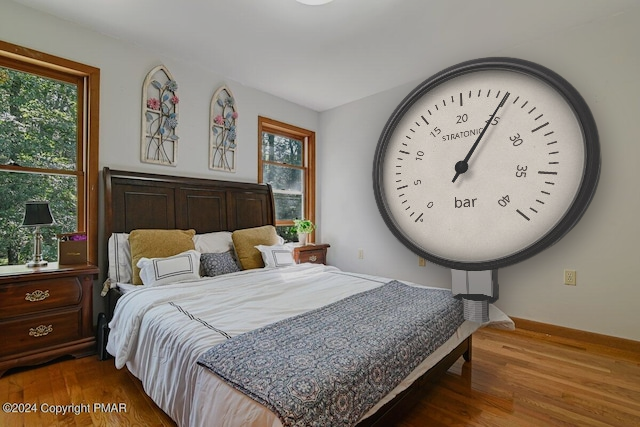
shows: 25 bar
